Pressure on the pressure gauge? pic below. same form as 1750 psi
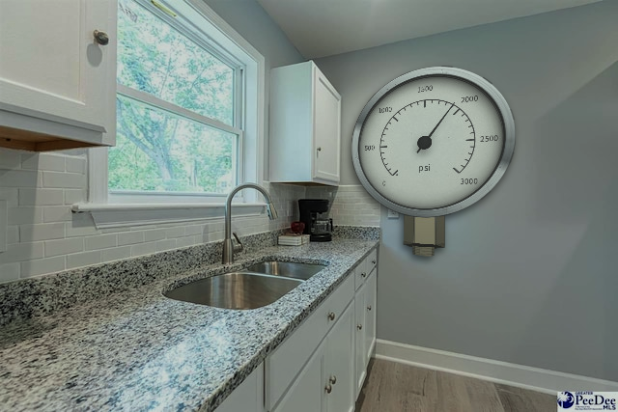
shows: 1900 psi
